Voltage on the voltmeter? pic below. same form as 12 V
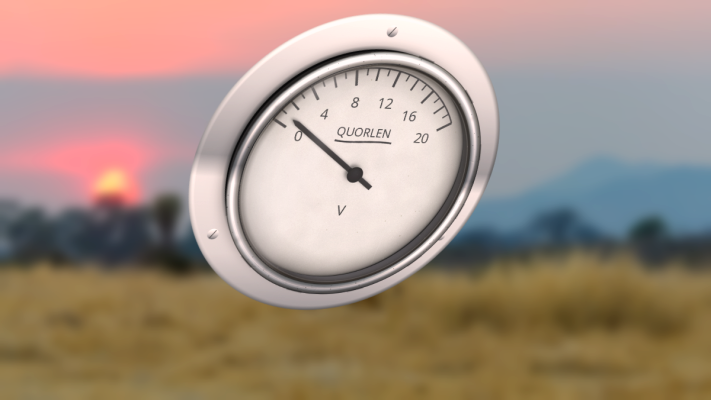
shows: 1 V
